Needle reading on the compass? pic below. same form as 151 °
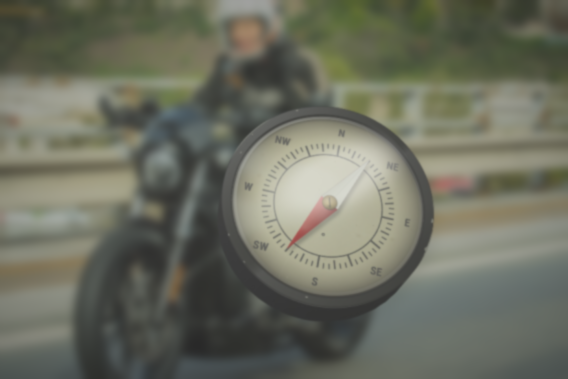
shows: 210 °
